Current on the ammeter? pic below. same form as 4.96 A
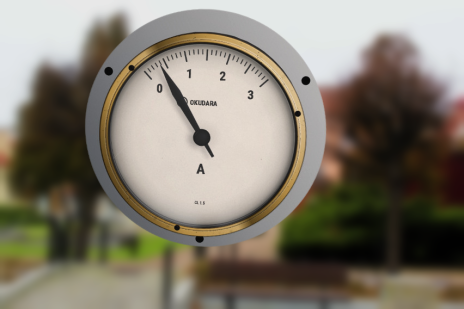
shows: 0.4 A
